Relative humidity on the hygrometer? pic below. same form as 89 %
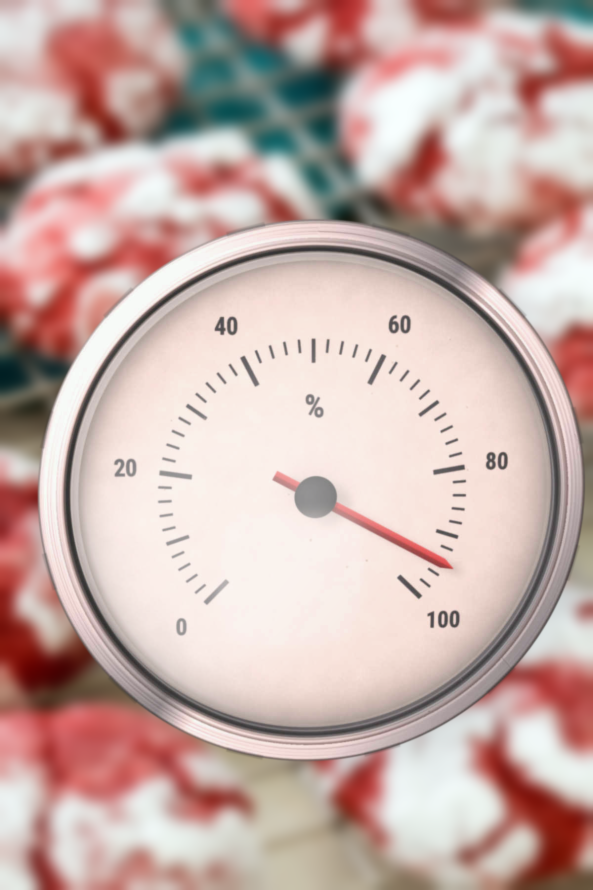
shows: 94 %
